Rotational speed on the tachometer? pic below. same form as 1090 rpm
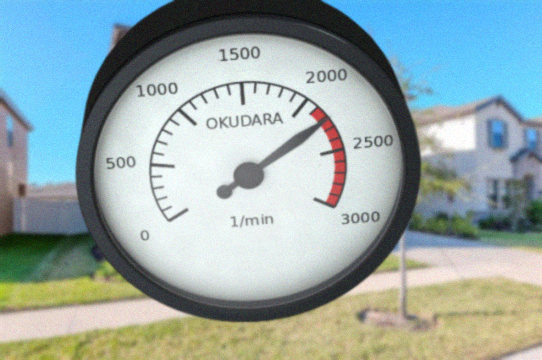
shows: 2200 rpm
